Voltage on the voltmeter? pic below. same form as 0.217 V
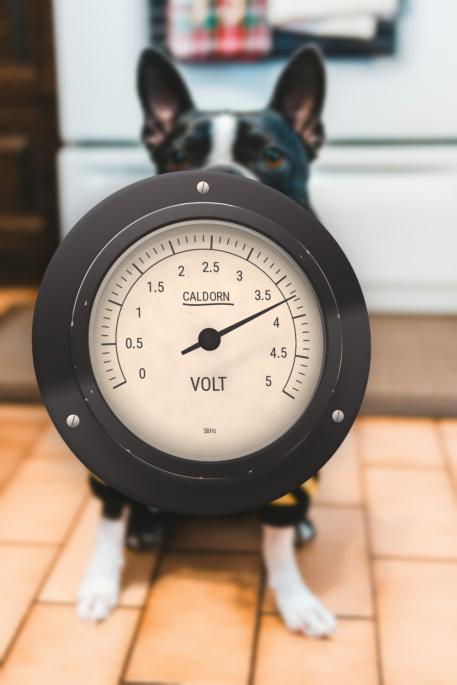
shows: 3.75 V
